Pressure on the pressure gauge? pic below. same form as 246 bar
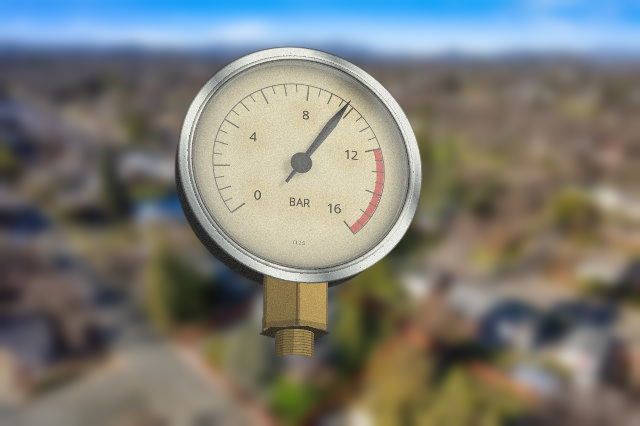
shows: 9.75 bar
